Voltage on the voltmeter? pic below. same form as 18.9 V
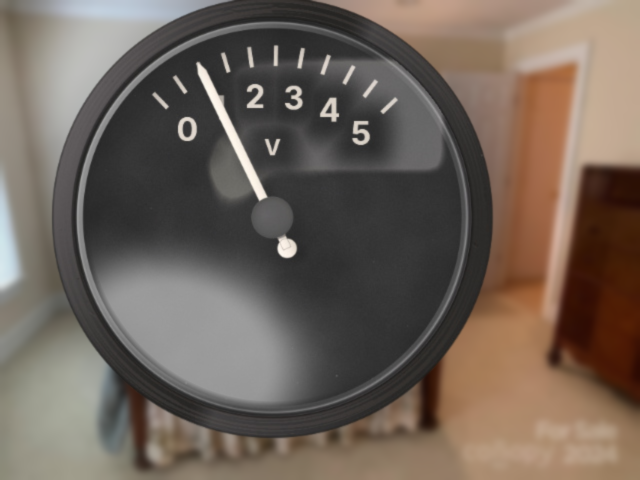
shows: 1 V
